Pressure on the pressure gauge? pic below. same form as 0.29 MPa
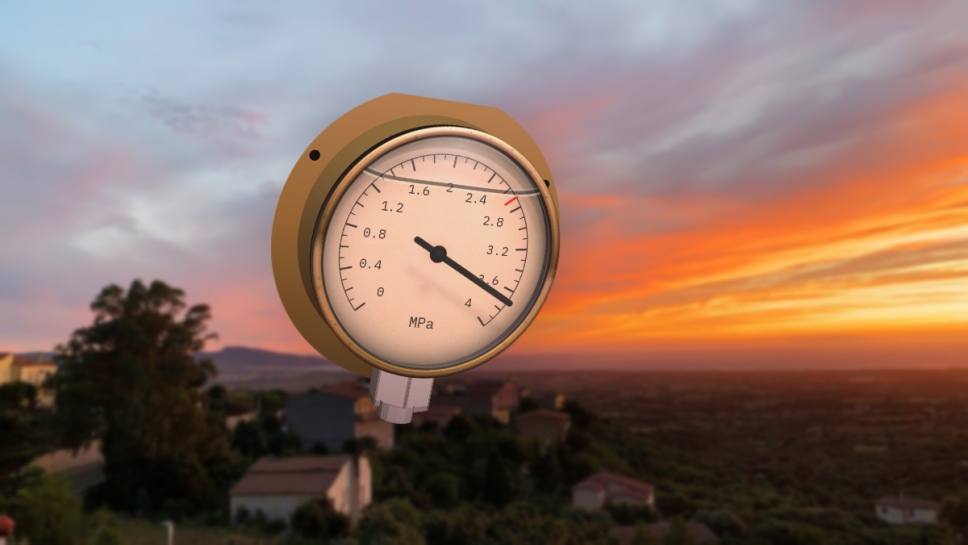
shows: 3.7 MPa
